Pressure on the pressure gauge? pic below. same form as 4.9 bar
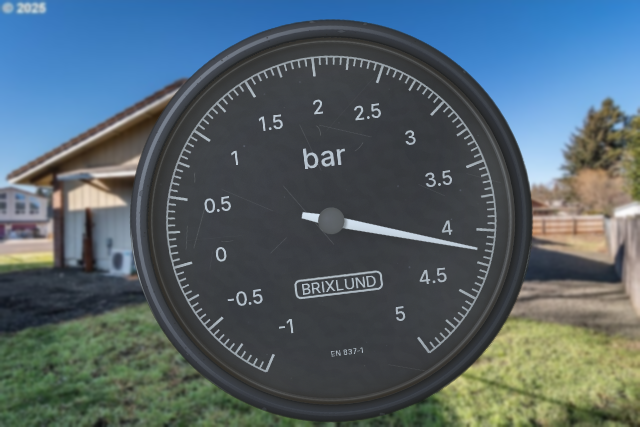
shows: 4.15 bar
